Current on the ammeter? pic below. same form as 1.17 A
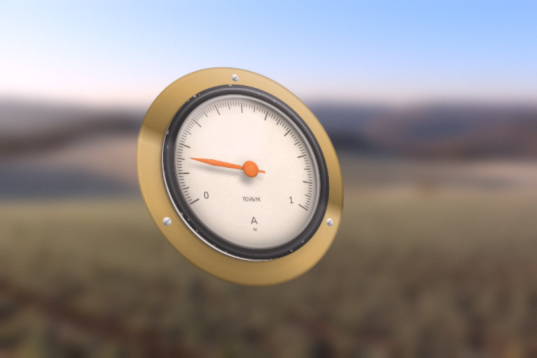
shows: 0.15 A
